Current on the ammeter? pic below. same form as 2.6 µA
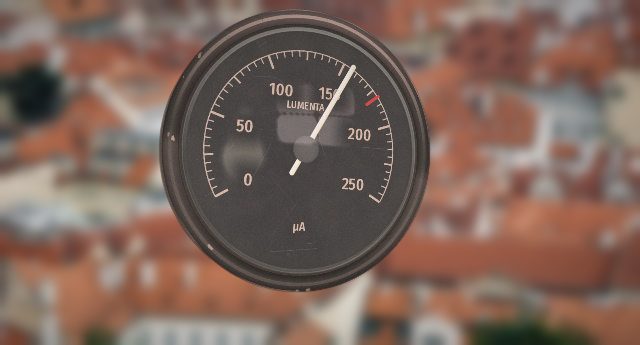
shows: 155 µA
